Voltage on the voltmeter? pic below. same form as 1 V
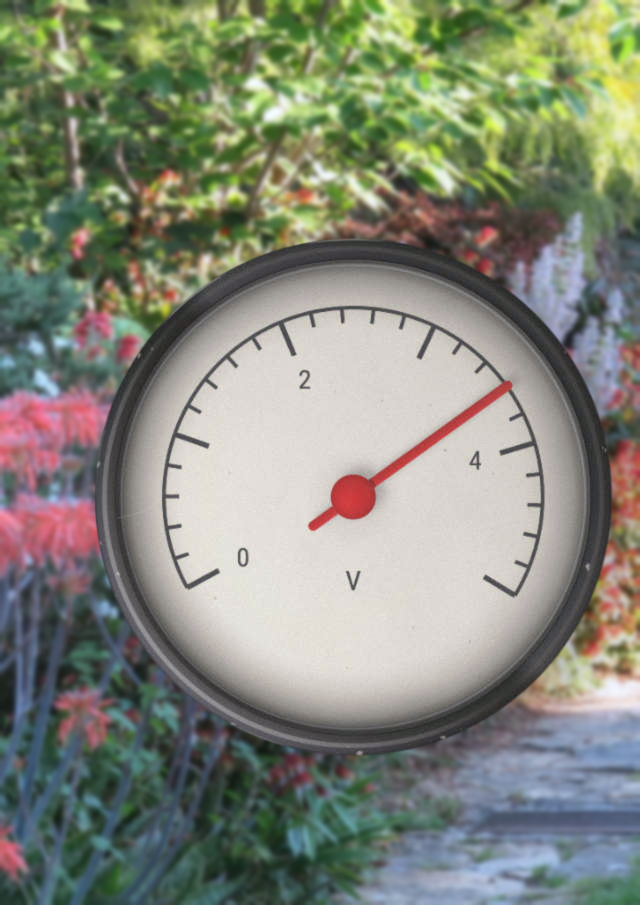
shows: 3.6 V
